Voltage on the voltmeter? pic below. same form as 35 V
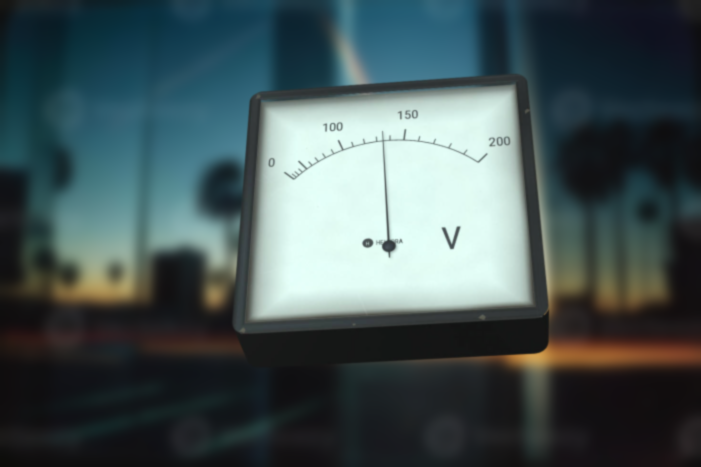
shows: 135 V
